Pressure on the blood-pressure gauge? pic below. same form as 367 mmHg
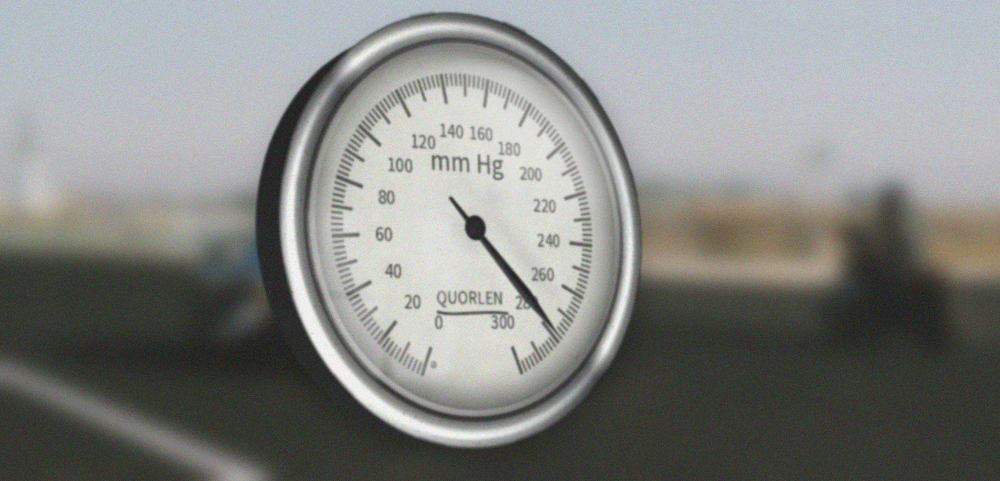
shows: 280 mmHg
